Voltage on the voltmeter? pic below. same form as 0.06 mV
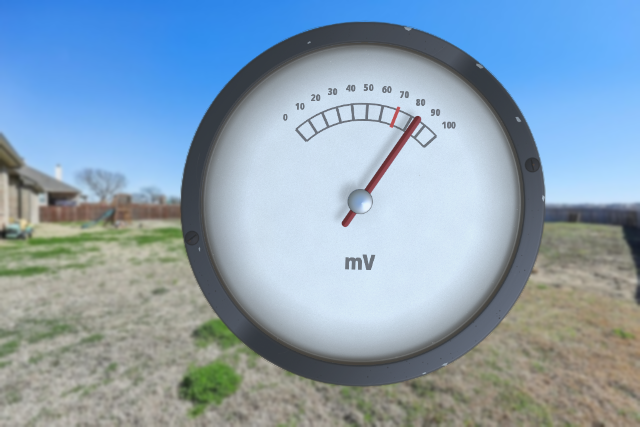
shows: 85 mV
